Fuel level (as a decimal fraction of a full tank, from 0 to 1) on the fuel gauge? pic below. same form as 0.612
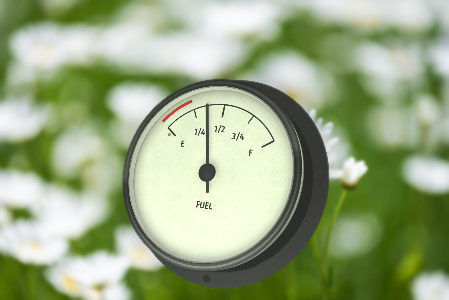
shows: 0.375
